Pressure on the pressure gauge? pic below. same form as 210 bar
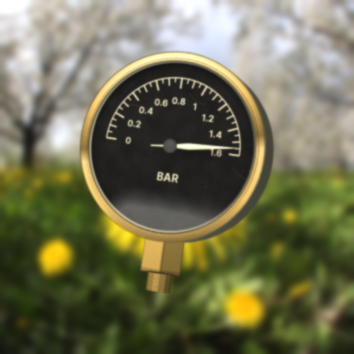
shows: 1.55 bar
